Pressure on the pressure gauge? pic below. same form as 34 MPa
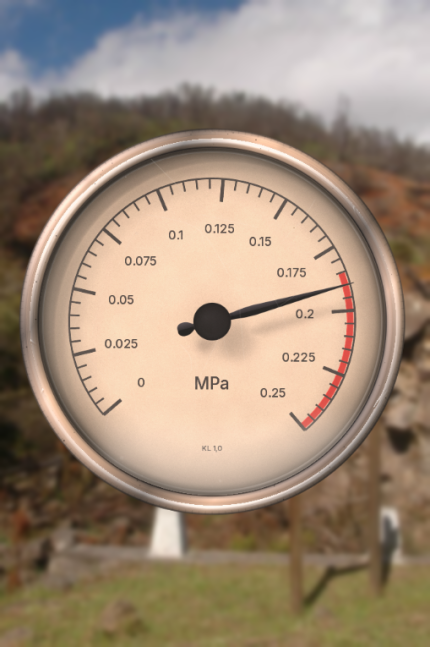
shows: 0.19 MPa
